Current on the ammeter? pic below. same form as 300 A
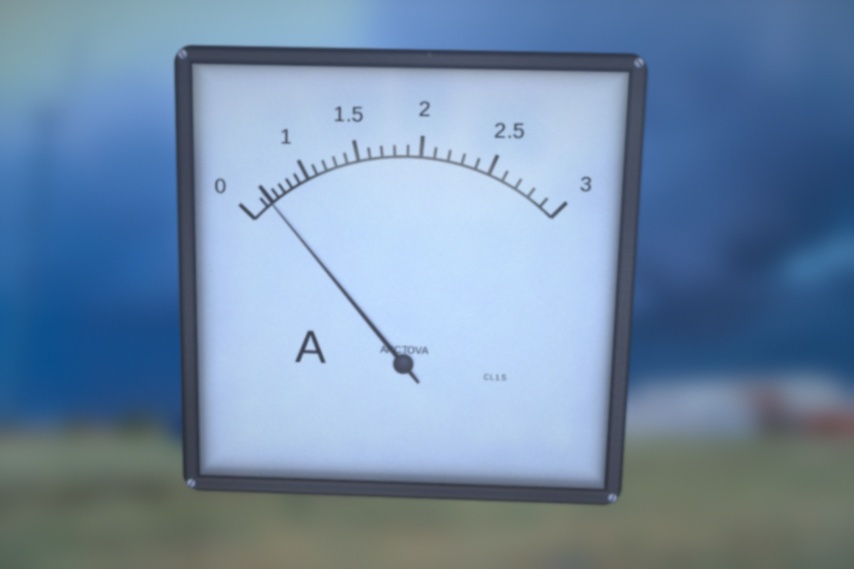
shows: 0.5 A
